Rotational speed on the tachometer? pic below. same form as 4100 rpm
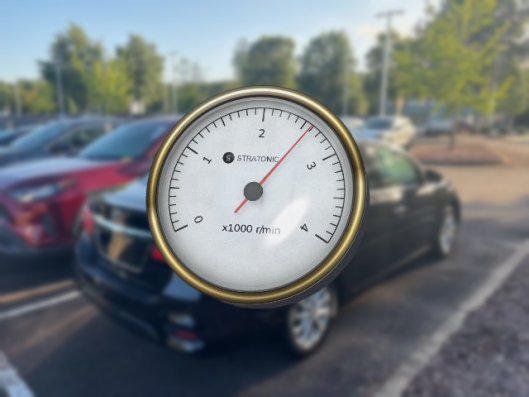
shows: 2600 rpm
